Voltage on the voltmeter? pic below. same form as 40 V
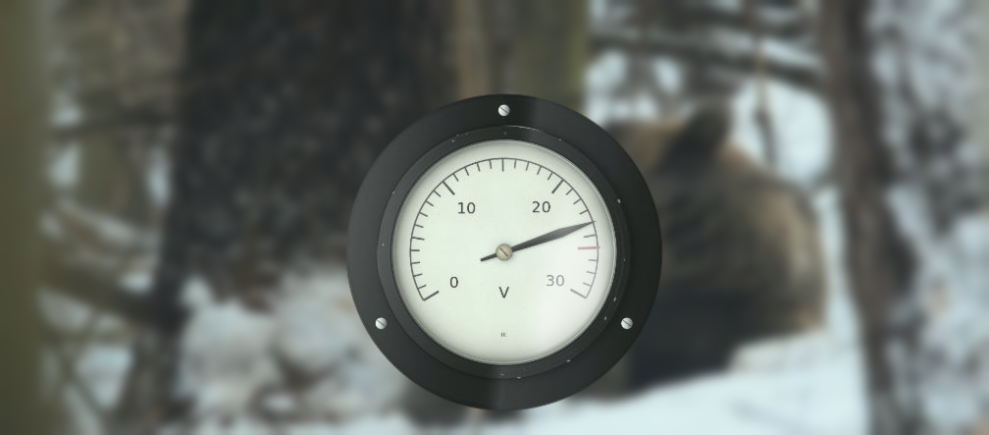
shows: 24 V
